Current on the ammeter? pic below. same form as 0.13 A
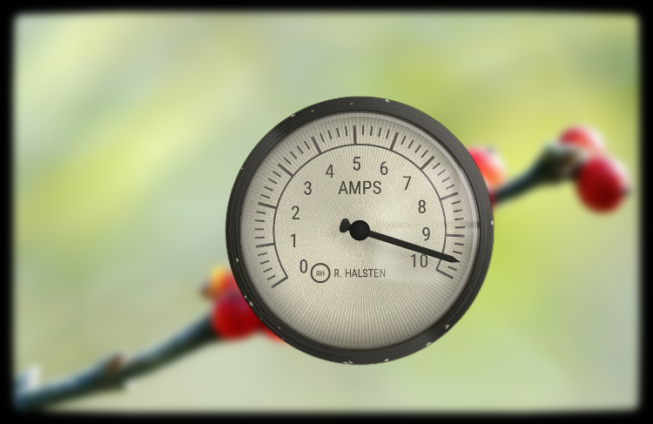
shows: 9.6 A
